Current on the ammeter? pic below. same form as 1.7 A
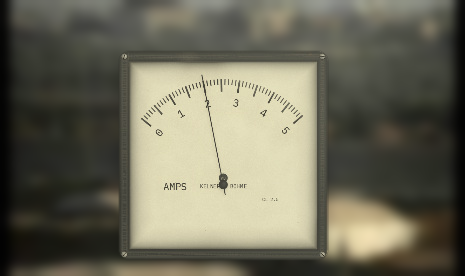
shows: 2 A
